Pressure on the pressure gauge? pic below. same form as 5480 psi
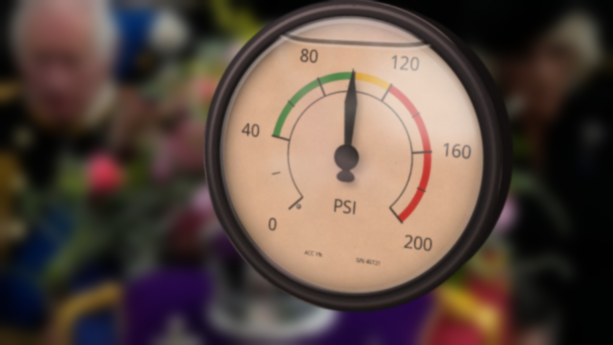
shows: 100 psi
